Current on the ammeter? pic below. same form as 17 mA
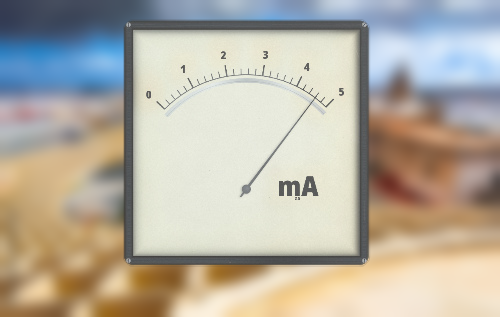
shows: 4.6 mA
